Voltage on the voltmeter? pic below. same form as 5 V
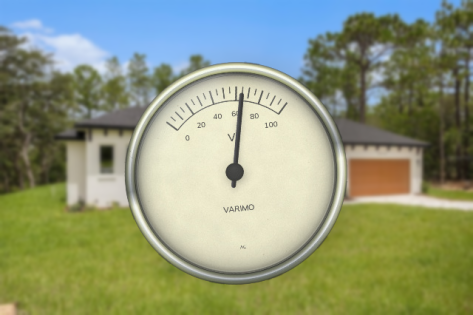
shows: 65 V
